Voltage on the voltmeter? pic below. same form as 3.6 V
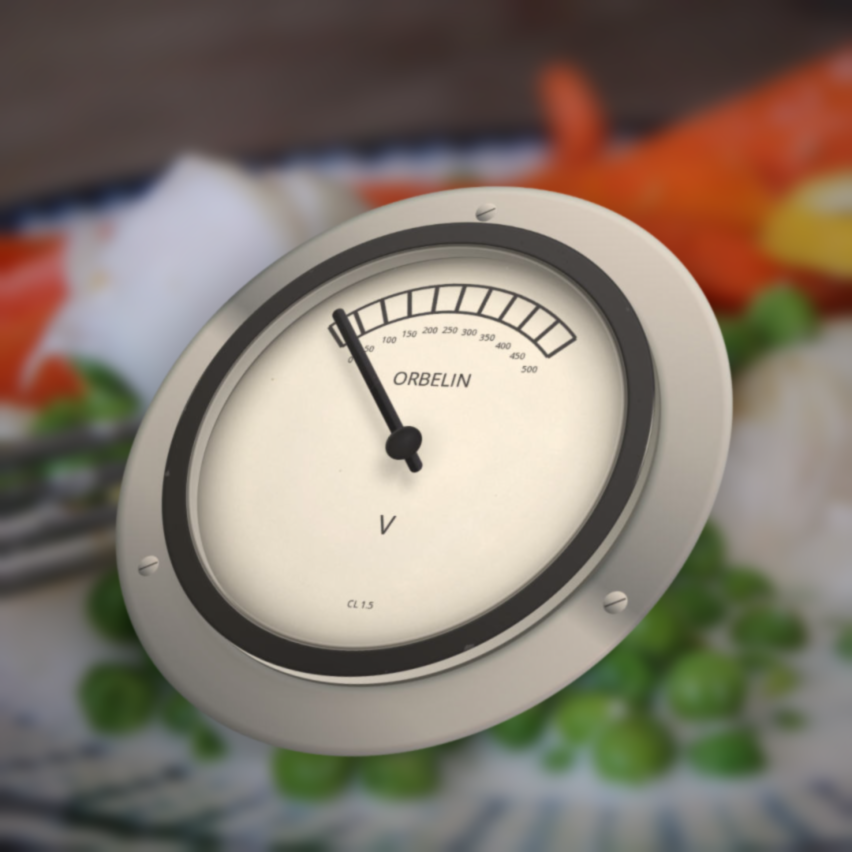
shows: 25 V
